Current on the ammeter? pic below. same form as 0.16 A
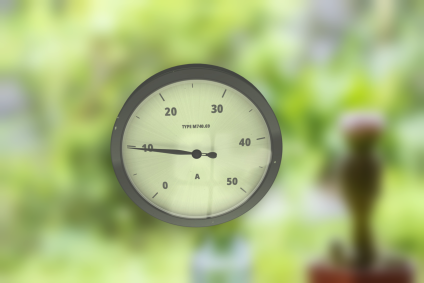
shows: 10 A
